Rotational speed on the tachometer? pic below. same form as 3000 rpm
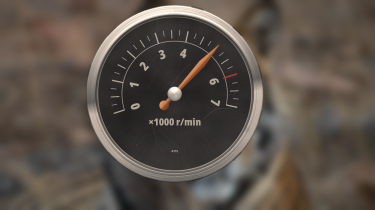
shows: 5000 rpm
